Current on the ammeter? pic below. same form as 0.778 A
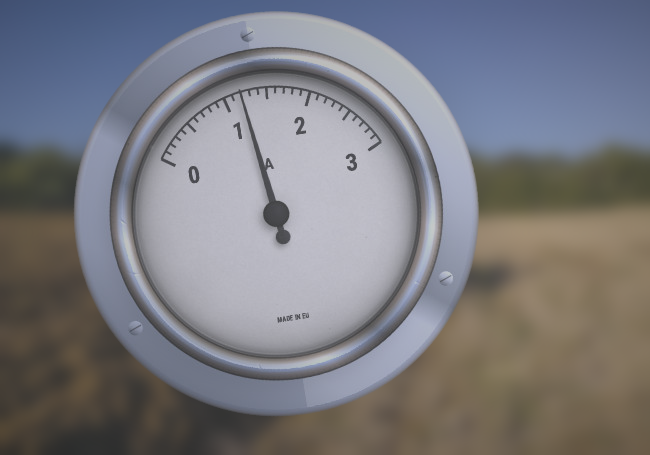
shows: 1.2 A
